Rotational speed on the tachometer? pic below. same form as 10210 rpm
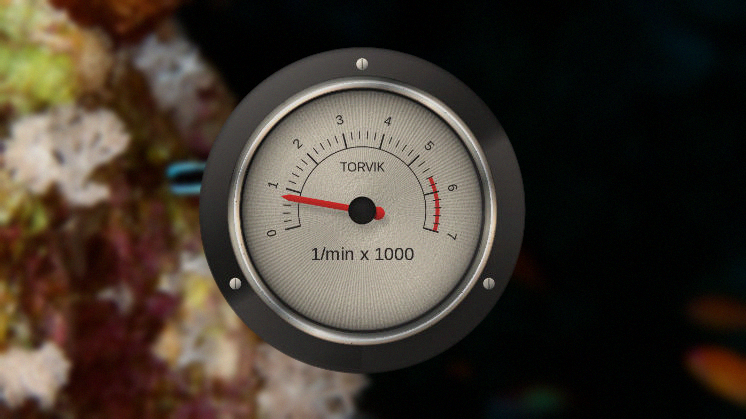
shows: 800 rpm
